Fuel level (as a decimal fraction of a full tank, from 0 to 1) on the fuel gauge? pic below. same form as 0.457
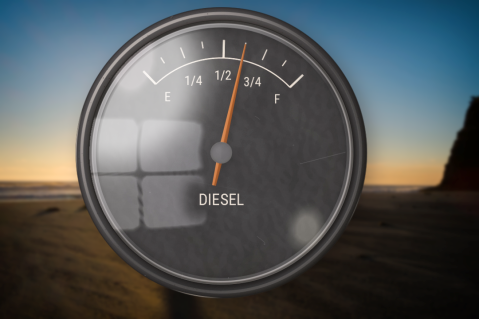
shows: 0.625
